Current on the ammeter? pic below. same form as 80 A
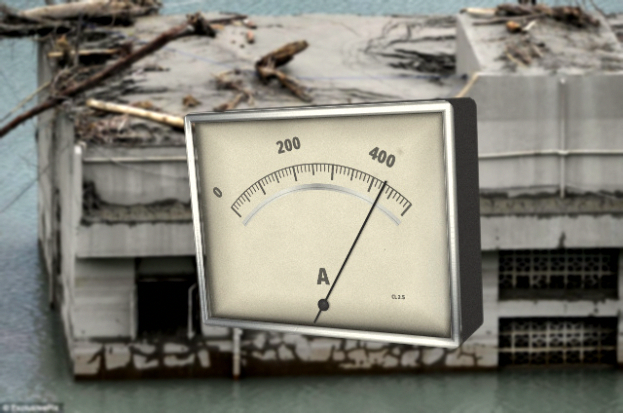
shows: 430 A
